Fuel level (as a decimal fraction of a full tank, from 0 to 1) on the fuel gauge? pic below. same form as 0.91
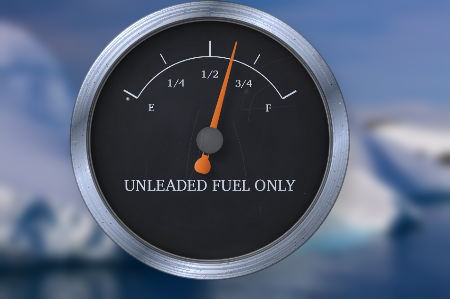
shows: 0.625
